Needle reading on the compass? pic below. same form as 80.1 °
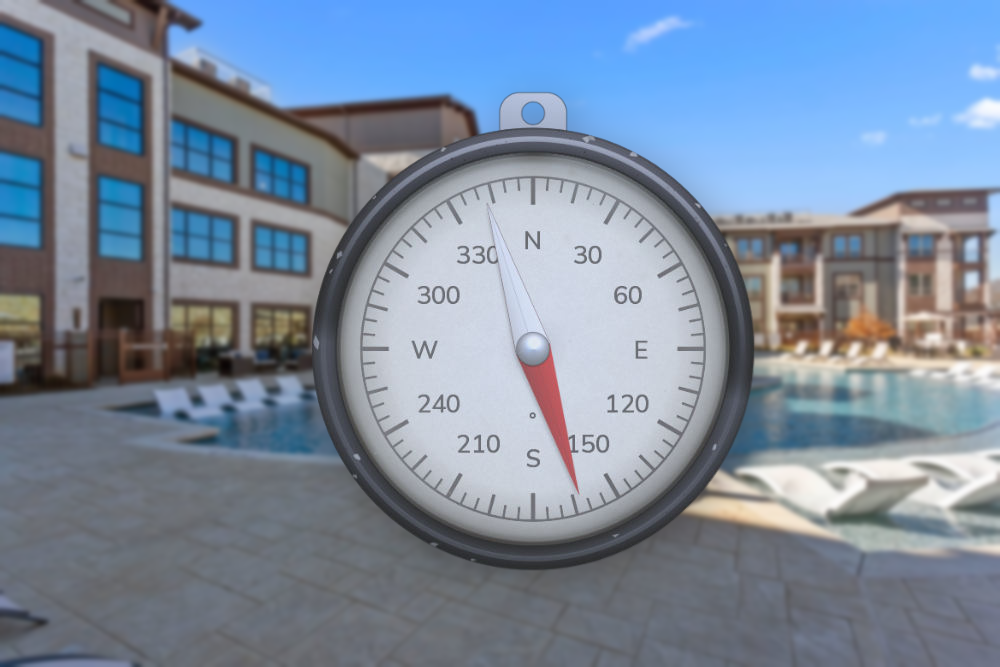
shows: 162.5 °
